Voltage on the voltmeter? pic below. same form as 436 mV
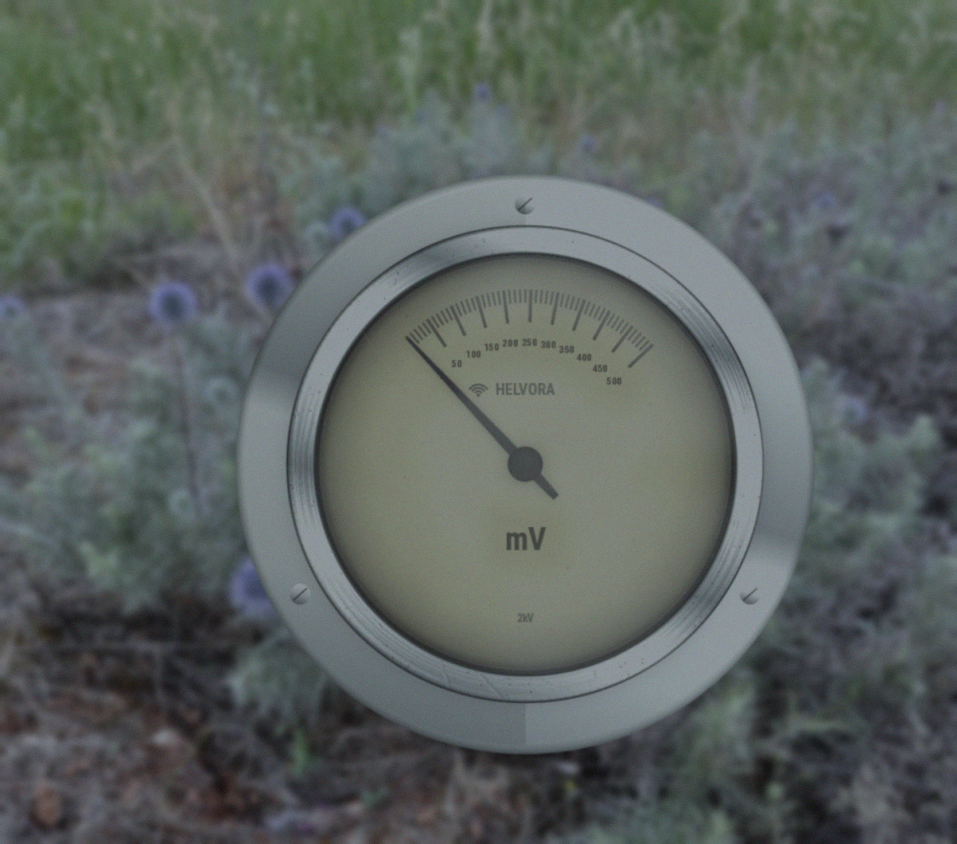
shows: 0 mV
